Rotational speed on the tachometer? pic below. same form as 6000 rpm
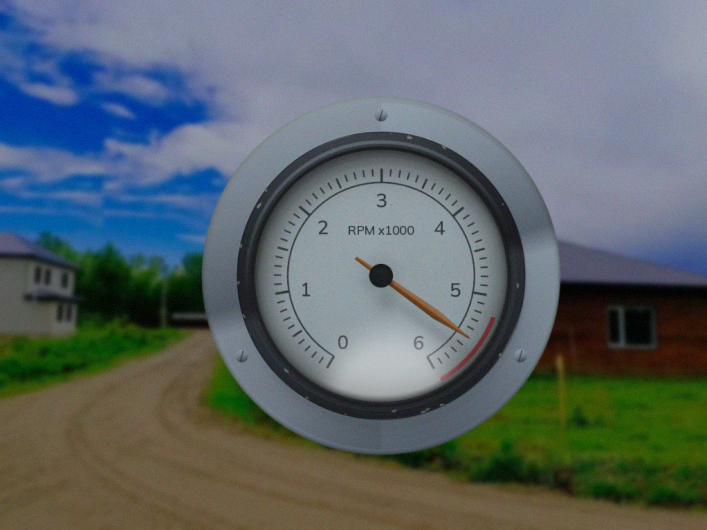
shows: 5500 rpm
